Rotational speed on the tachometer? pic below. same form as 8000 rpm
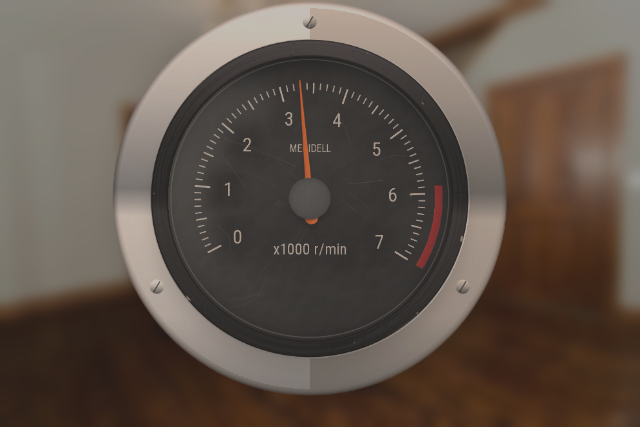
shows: 3300 rpm
